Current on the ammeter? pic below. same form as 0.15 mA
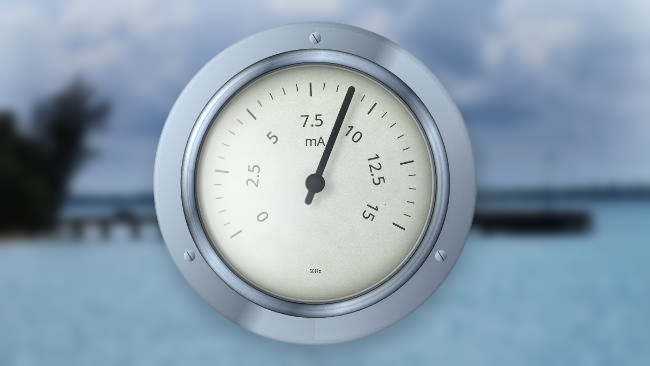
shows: 9 mA
